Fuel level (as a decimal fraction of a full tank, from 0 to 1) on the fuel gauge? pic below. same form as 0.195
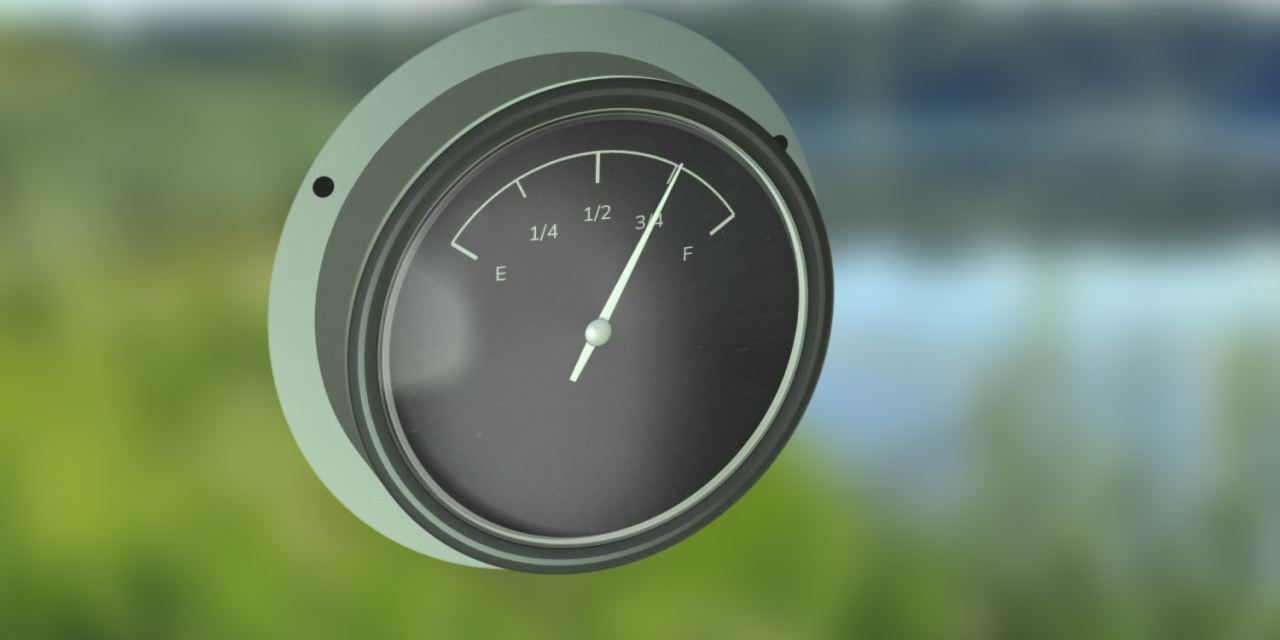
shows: 0.75
